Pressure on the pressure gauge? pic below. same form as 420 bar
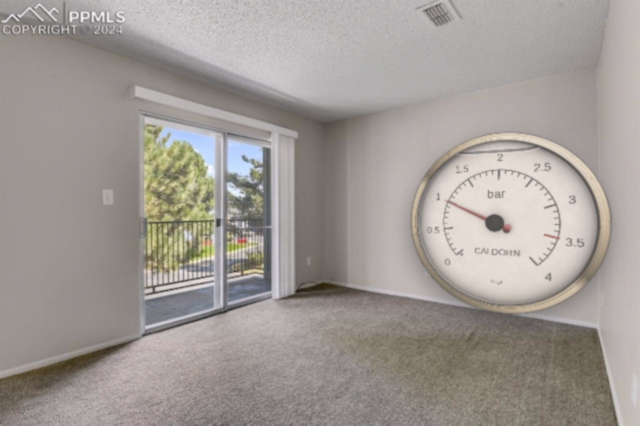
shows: 1 bar
